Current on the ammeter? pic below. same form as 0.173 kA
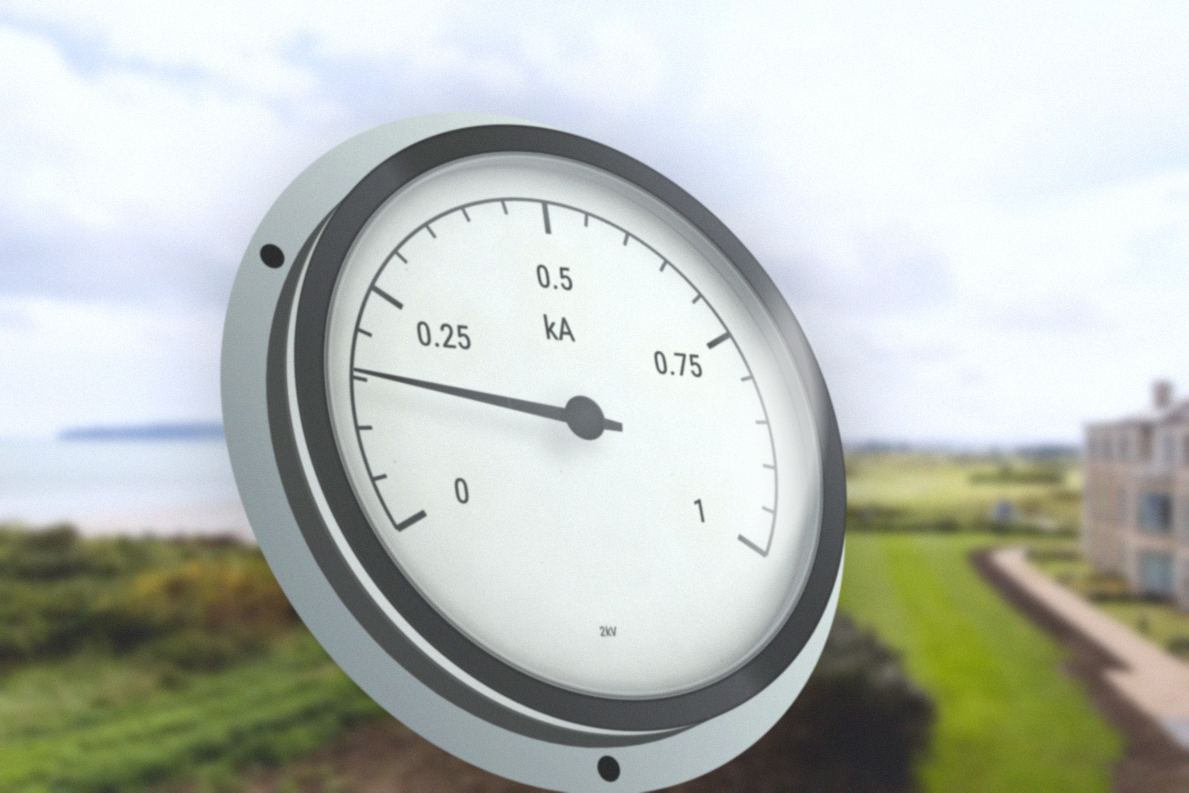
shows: 0.15 kA
